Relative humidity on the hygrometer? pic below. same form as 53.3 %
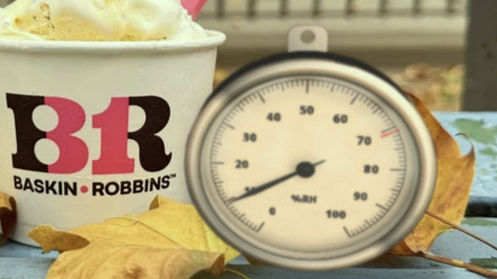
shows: 10 %
